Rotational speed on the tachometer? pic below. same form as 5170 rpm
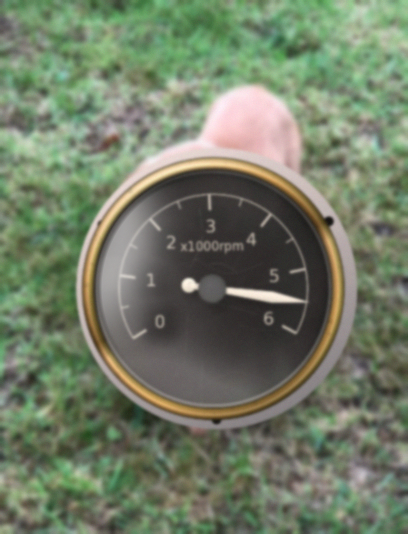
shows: 5500 rpm
